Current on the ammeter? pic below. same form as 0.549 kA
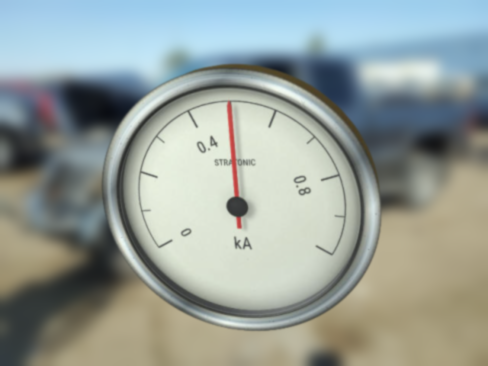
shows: 0.5 kA
